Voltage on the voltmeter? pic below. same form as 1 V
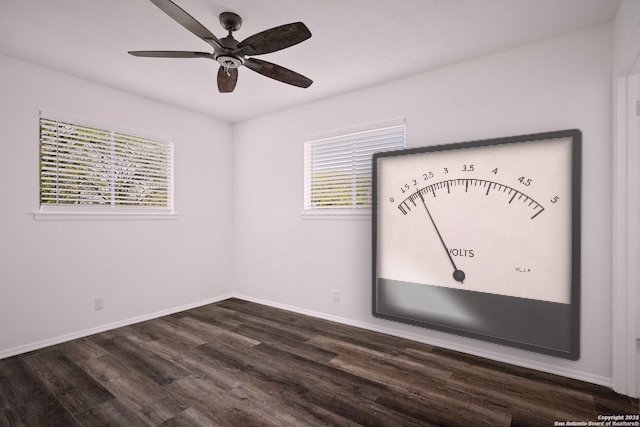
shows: 2 V
